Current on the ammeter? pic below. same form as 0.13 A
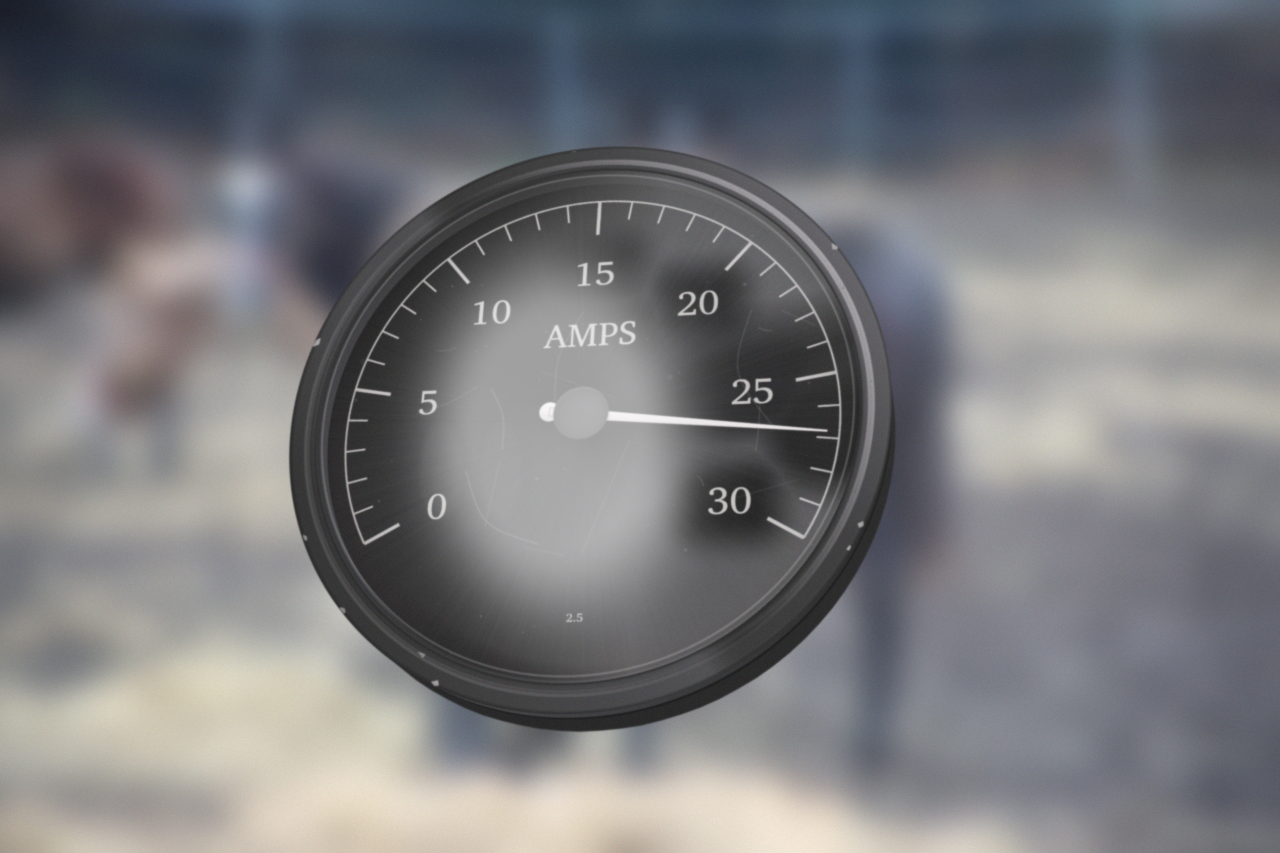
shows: 27 A
